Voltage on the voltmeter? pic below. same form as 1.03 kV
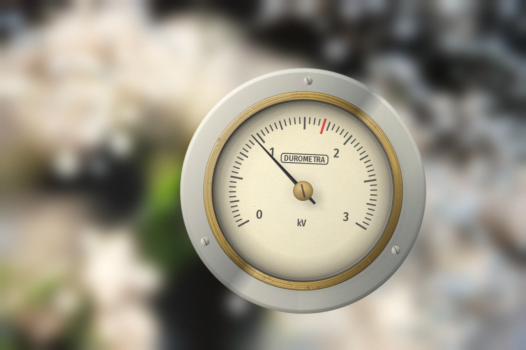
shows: 0.95 kV
